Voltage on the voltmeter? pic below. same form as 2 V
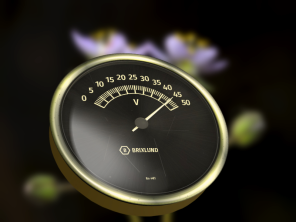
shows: 45 V
